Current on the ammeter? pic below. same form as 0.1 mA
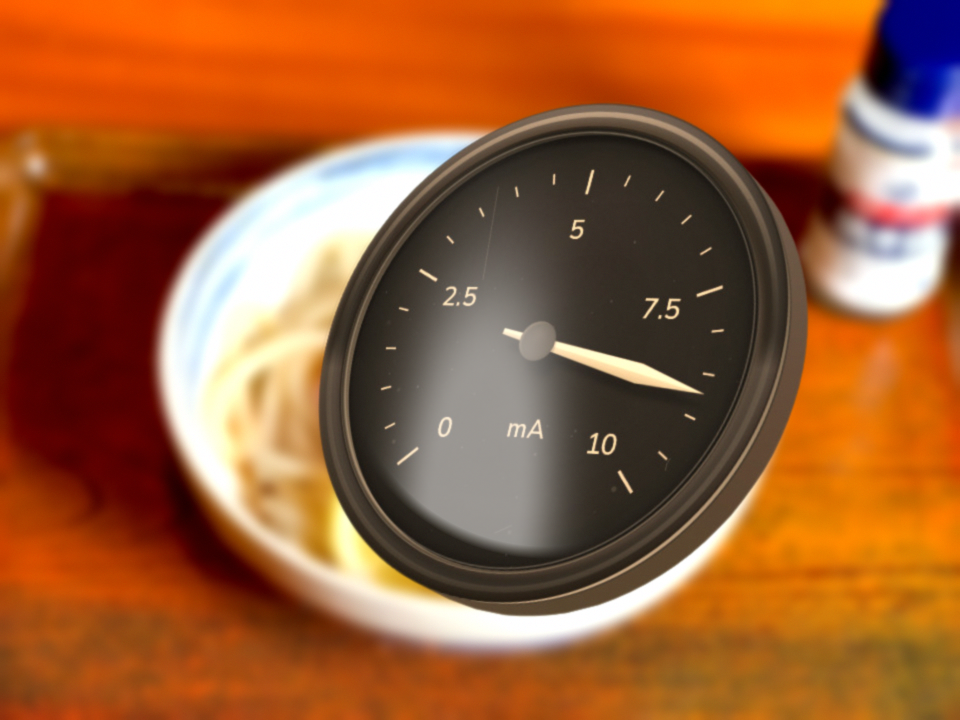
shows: 8.75 mA
